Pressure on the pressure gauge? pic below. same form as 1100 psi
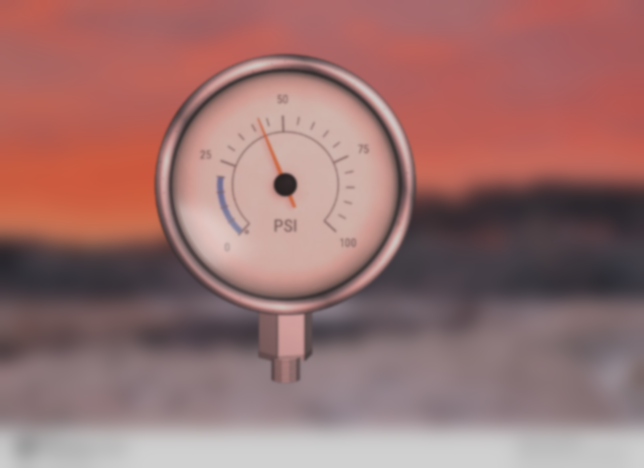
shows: 42.5 psi
